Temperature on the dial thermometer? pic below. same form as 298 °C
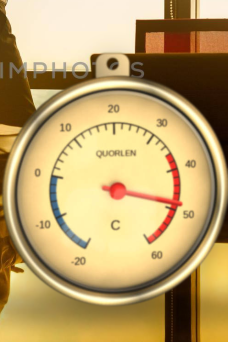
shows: 48 °C
